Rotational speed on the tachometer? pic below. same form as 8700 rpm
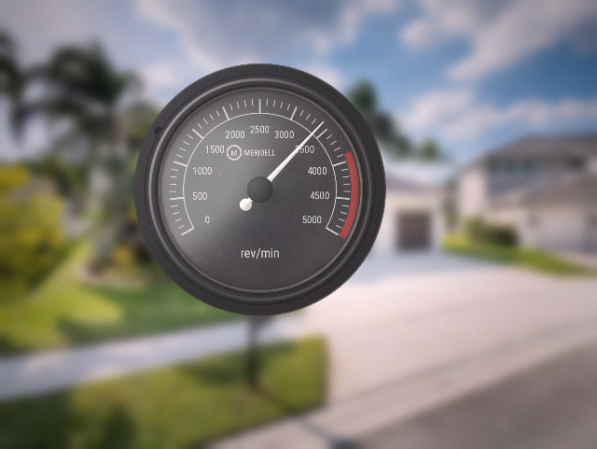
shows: 3400 rpm
